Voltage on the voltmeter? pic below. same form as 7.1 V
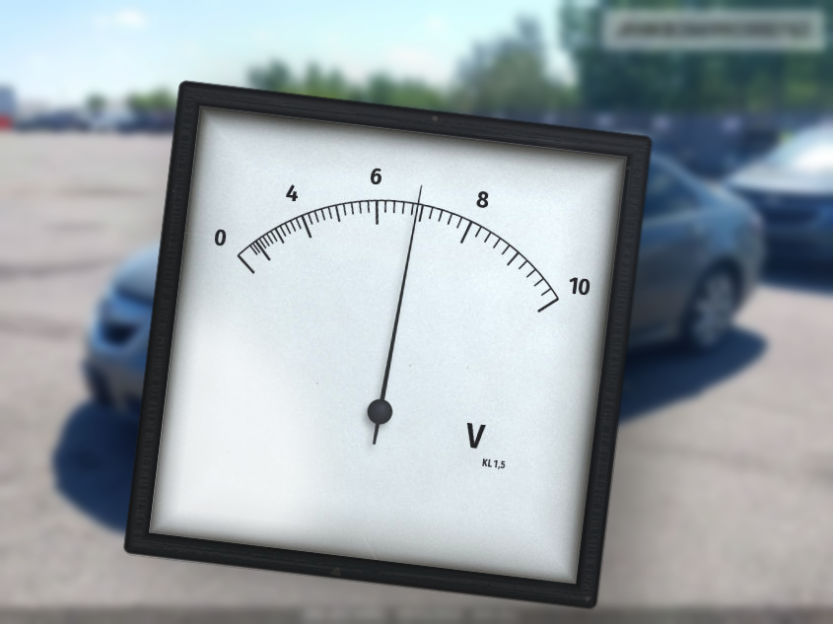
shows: 6.9 V
